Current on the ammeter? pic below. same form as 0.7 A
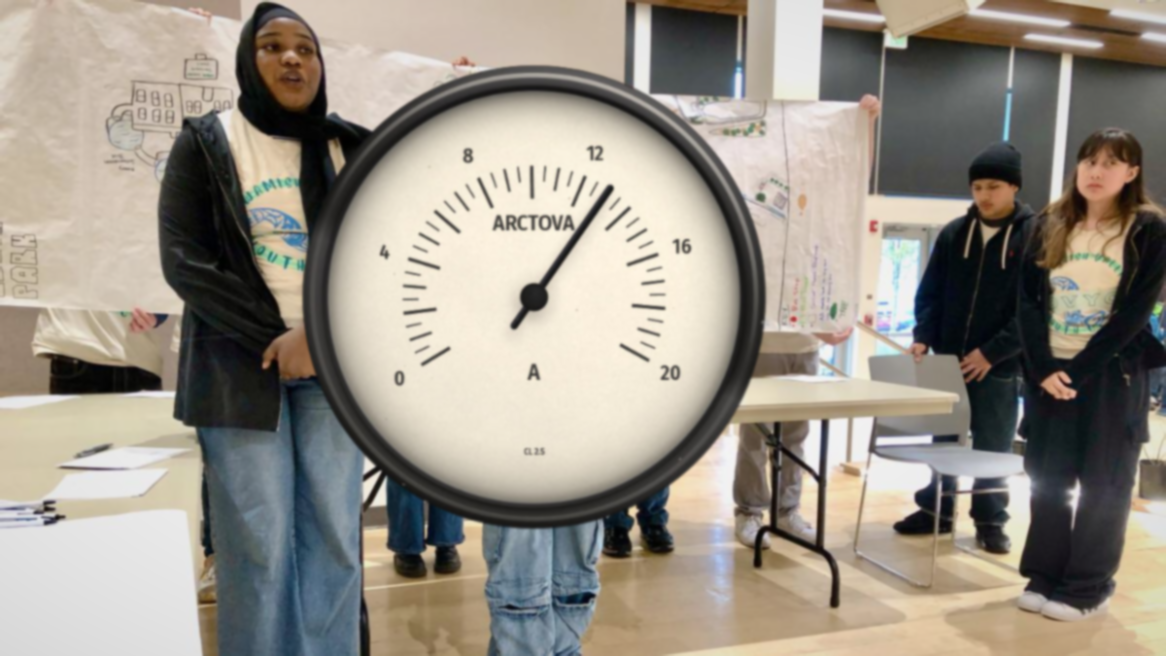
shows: 13 A
